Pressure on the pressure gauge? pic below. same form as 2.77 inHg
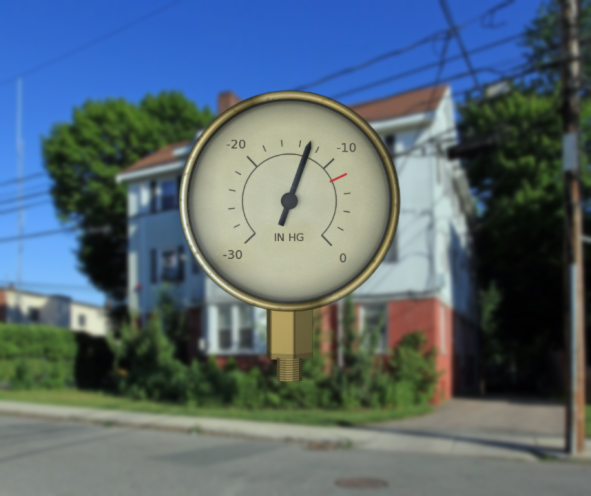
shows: -13 inHg
